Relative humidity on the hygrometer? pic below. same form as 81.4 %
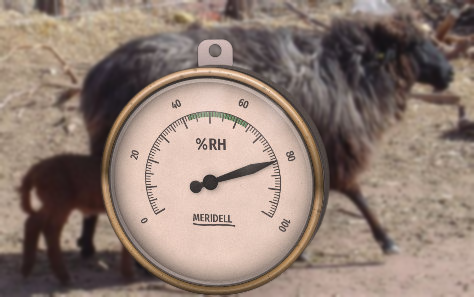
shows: 80 %
